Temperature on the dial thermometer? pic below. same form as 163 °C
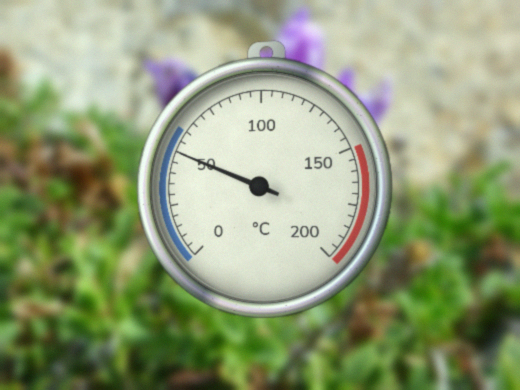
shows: 50 °C
